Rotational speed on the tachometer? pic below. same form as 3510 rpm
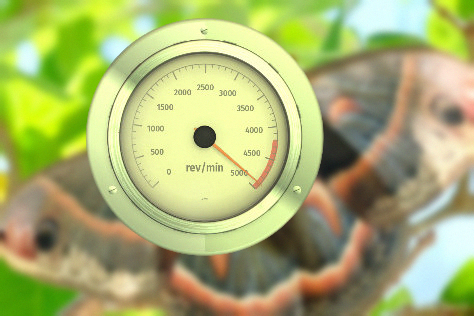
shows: 4900 rpm
